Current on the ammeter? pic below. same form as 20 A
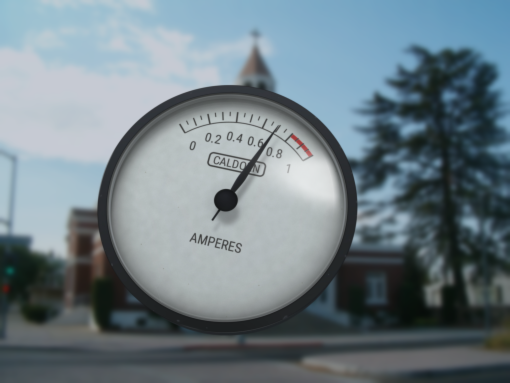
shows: 0.7 A
